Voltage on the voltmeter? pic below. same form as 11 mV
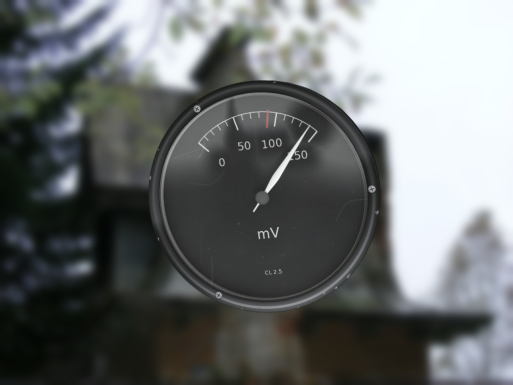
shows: 140 mV
